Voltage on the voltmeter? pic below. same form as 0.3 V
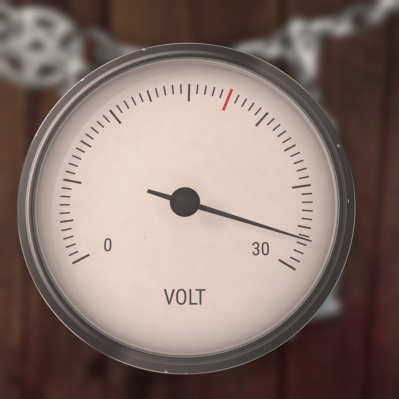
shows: 28.25 V
